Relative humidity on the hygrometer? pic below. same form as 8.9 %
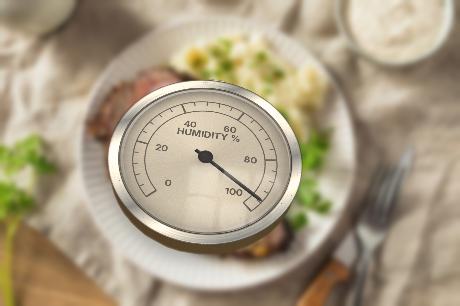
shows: 96 %
